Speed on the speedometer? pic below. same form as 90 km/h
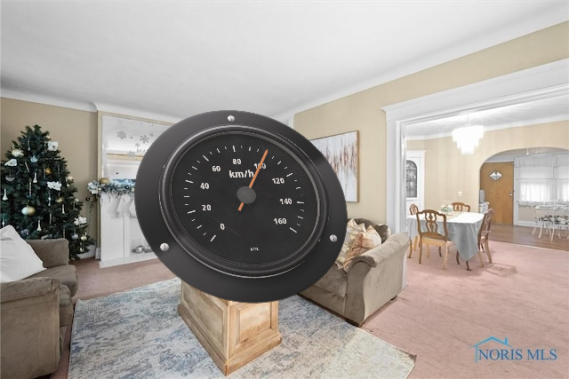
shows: 100 km/h
